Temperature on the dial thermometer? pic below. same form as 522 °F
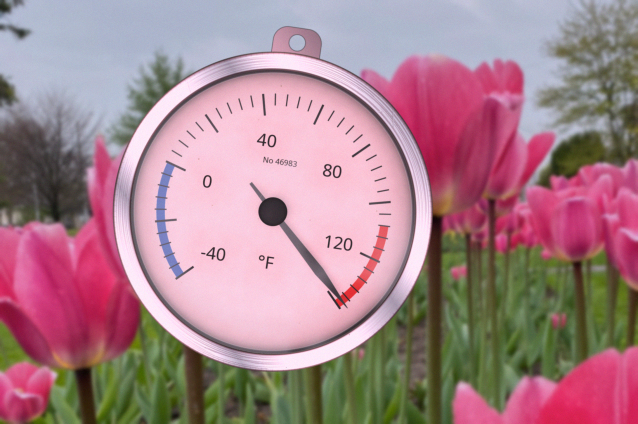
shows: 138 °F
